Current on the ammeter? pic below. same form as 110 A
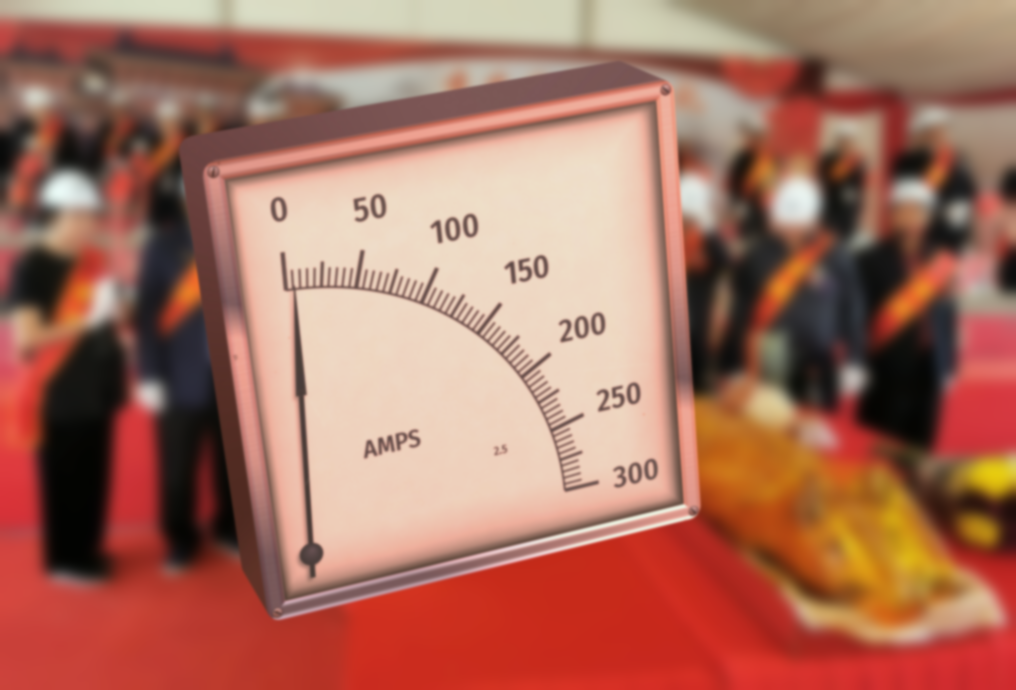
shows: 5 A
